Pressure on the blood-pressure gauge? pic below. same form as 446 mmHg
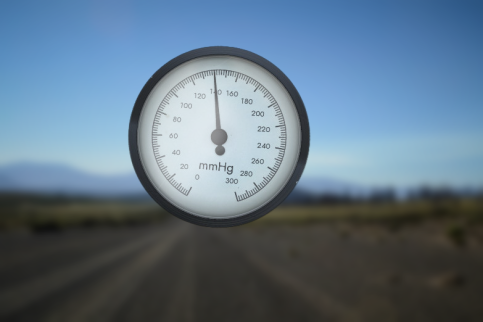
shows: 140 mmHg
